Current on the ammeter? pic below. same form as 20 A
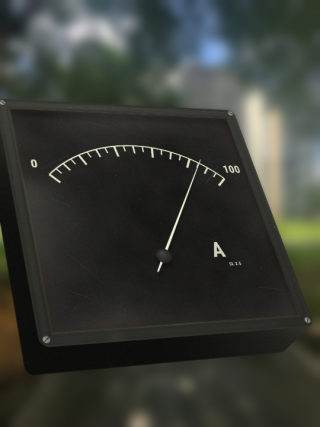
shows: 85 A
